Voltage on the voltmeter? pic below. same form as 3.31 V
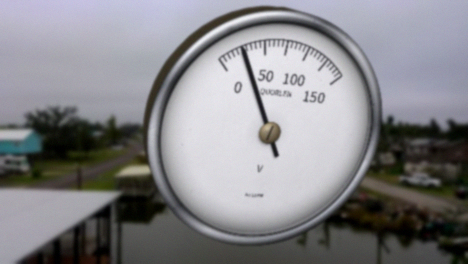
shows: 25 V
